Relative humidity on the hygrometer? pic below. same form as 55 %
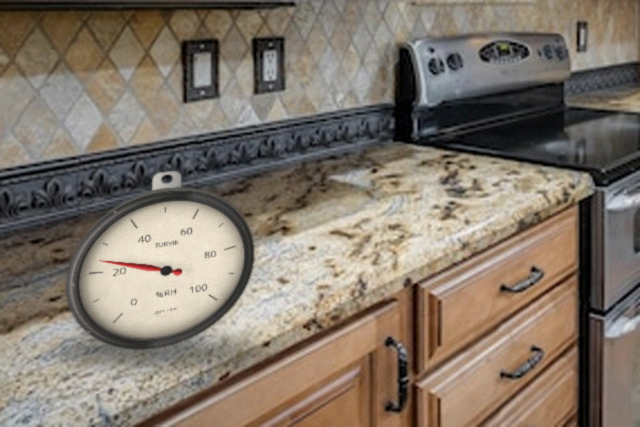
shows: 25 %
